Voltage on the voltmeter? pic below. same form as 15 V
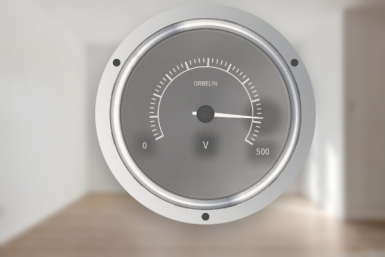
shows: 440 V
